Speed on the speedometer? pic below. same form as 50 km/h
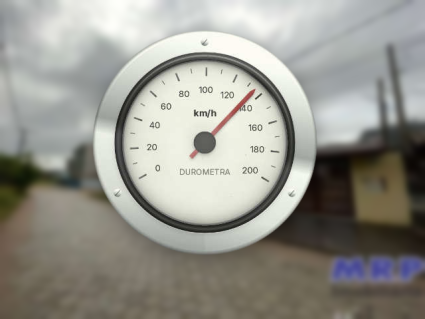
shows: 135 km/h
